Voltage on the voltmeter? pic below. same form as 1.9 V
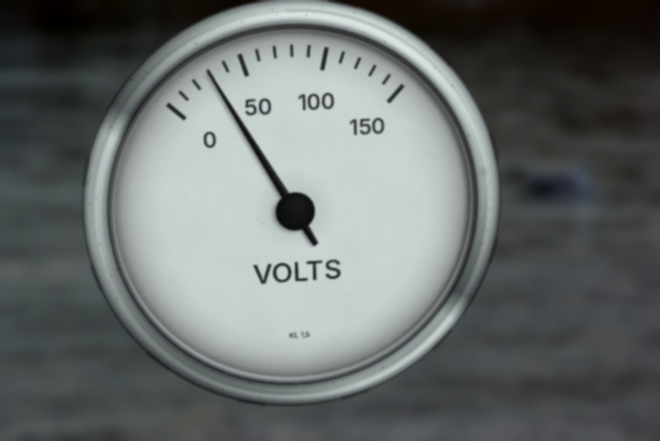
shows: 30 V
